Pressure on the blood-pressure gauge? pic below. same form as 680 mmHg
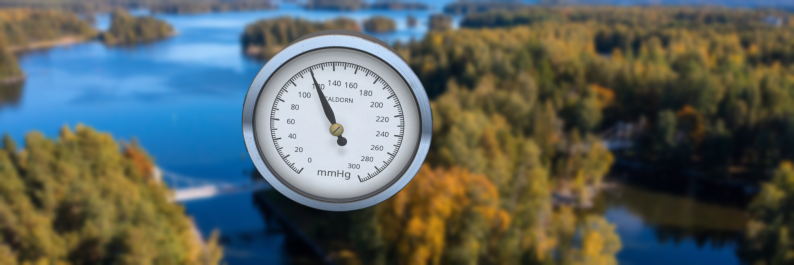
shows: 120 mmHg
